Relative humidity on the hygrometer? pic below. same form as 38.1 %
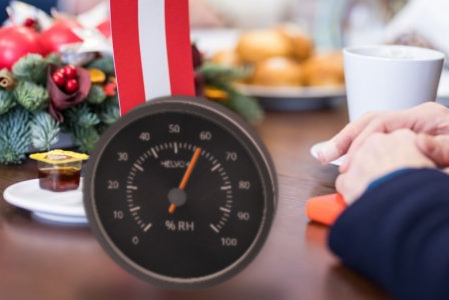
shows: 60 %
